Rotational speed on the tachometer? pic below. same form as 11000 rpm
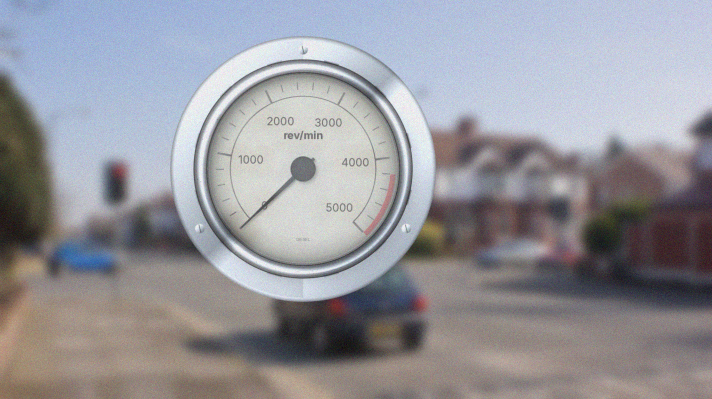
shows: 0 rpm
